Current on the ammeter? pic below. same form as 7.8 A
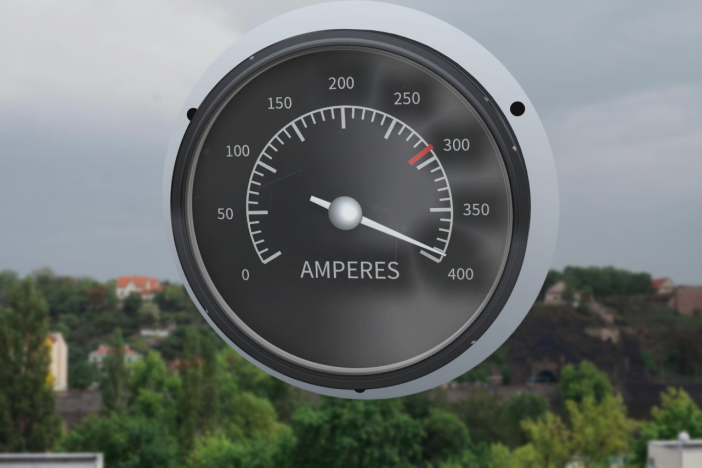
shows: 390 A
